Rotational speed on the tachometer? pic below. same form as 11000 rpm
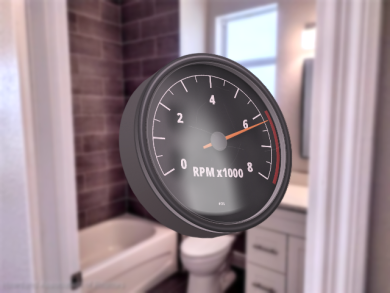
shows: 6250 rpm
